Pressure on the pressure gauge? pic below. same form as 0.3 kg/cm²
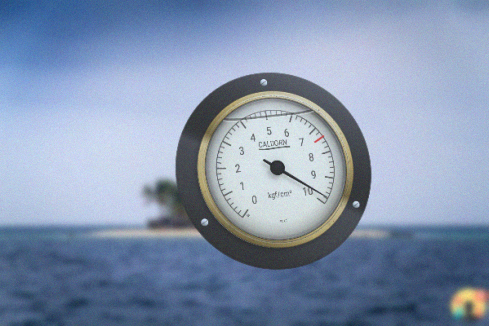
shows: 9.8 kg/cm²
